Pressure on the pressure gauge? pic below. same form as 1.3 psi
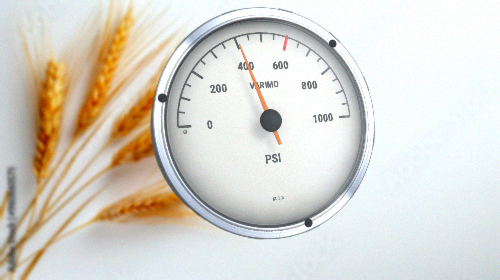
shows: 400 psi
